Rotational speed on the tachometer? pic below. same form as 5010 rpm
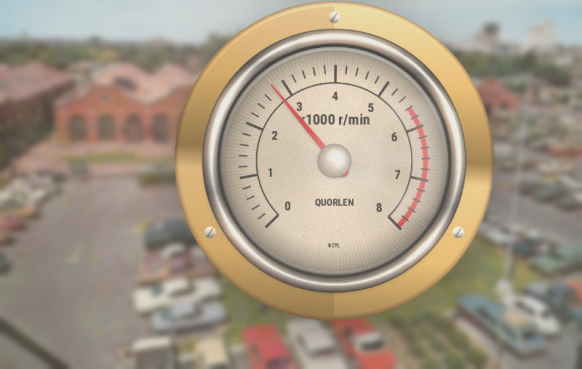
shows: 2800 rpm
